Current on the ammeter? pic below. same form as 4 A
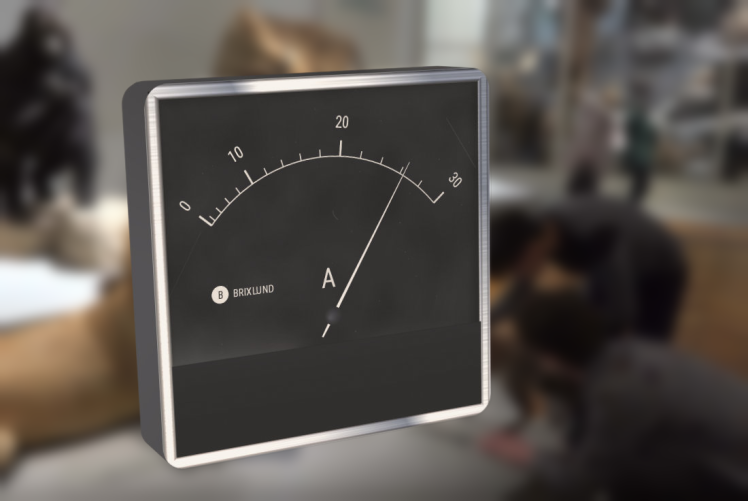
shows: 26 A
